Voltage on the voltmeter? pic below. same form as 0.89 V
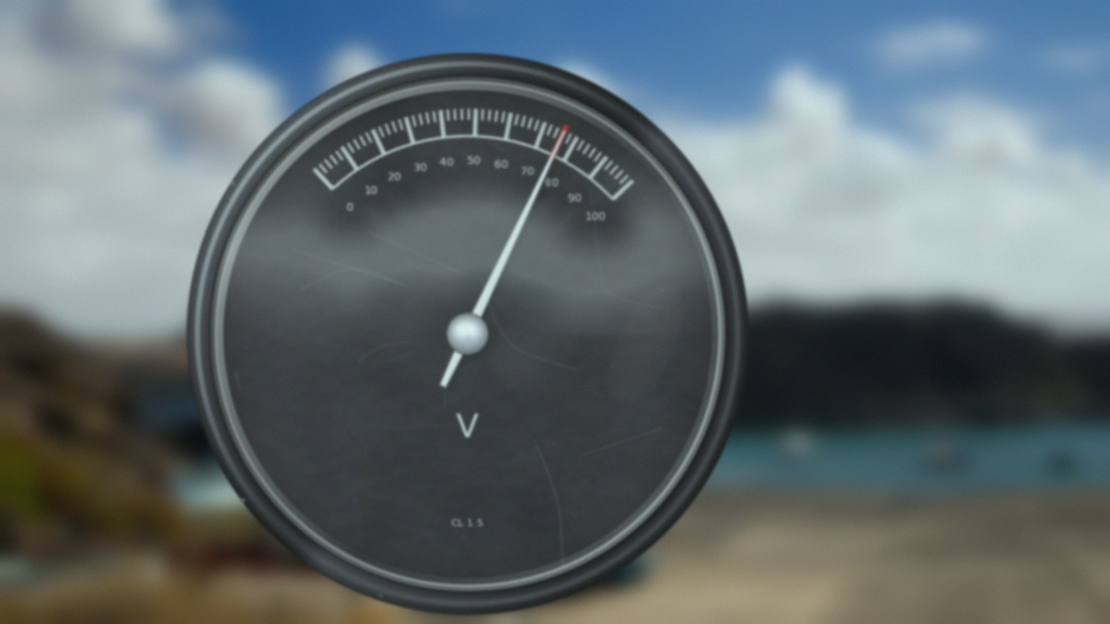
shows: 76 V
